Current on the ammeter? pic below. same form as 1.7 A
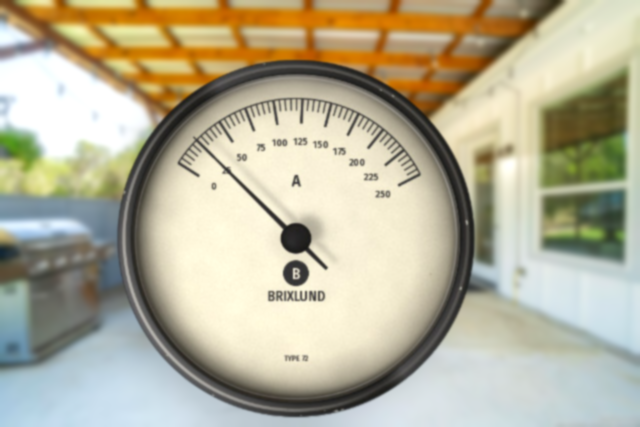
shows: 25 A
